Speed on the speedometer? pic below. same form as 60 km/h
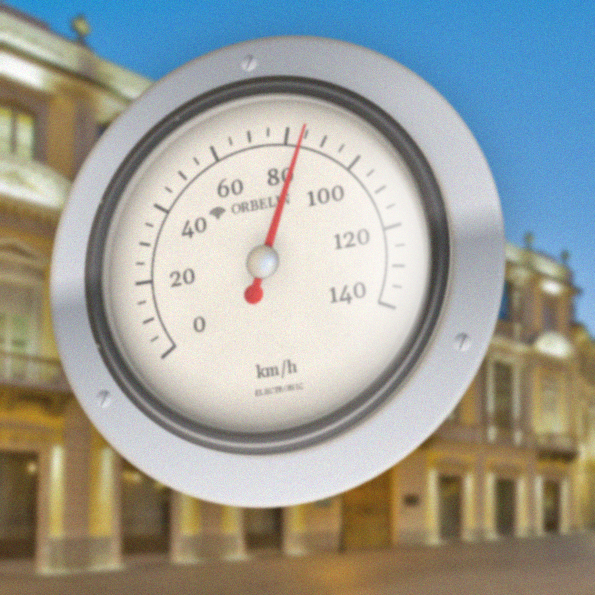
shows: 85 km/h
